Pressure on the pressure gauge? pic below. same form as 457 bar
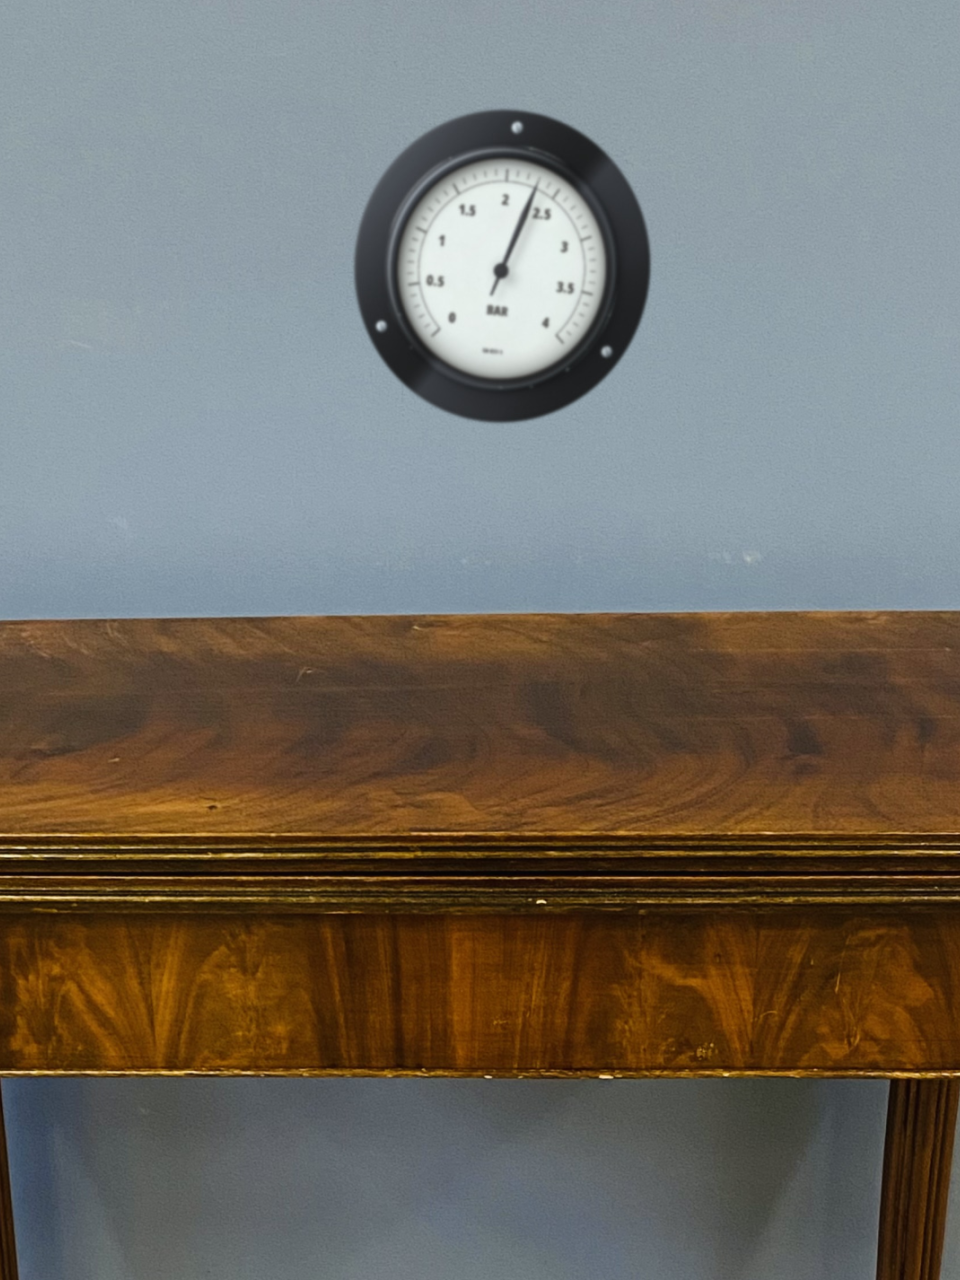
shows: 2.3 bar
